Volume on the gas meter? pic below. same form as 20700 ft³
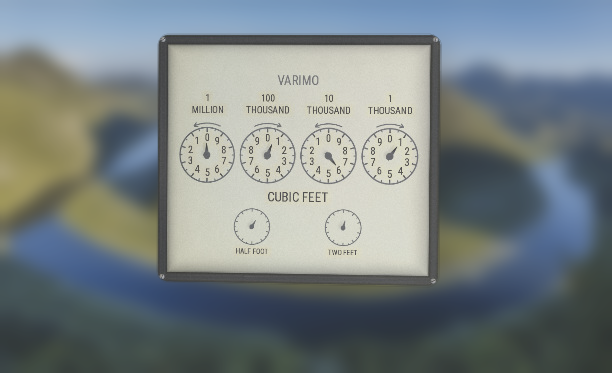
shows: 6100 ft³
